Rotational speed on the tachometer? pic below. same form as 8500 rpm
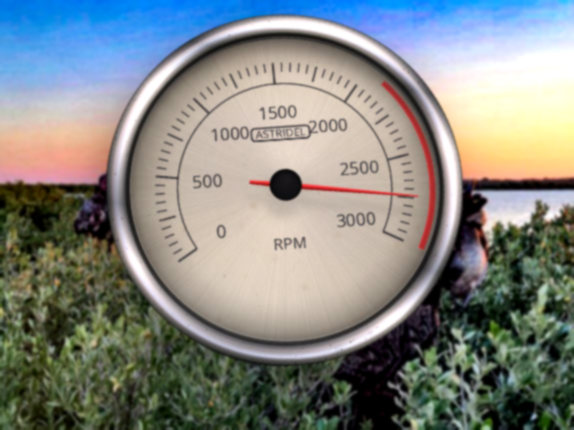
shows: 2750 rpm
